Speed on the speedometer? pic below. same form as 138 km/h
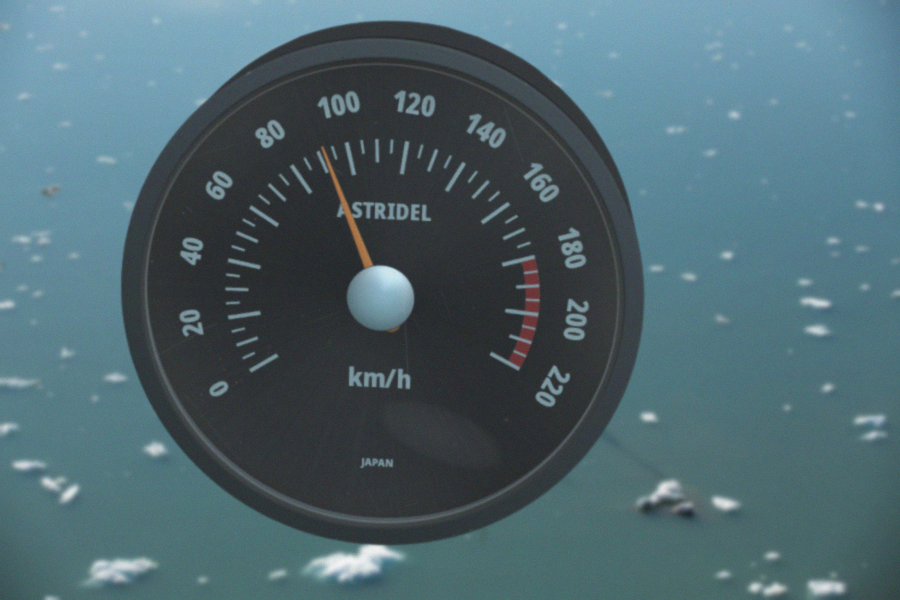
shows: 92.5 km/h
